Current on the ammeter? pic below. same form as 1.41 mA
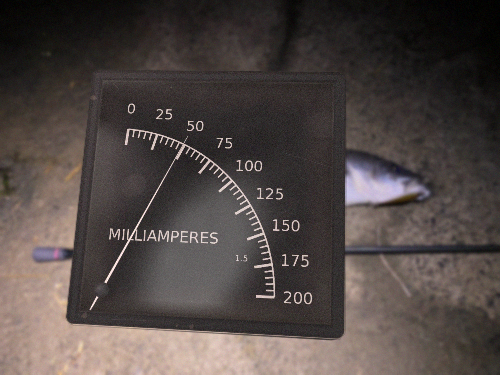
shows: 50 mA
